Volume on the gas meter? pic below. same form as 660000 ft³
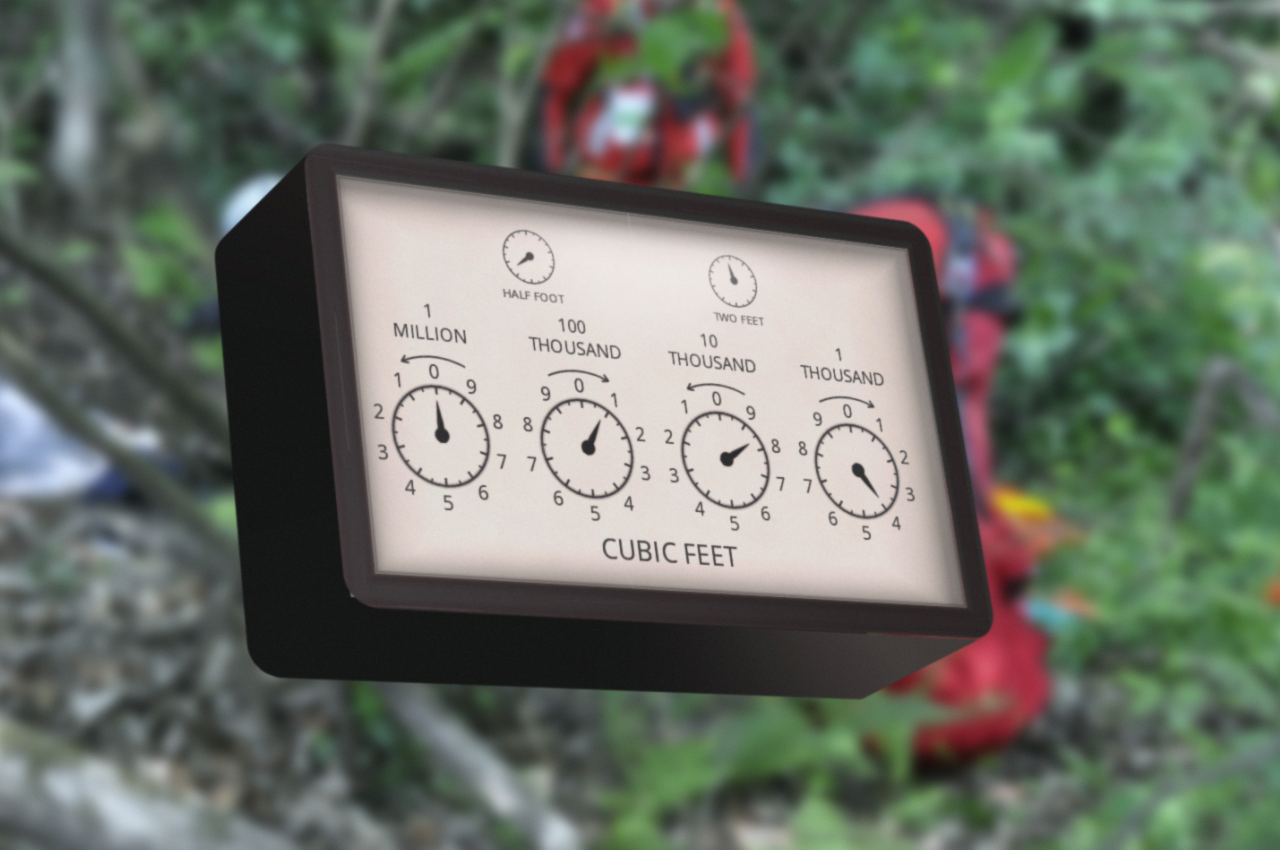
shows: 8400 ft³
